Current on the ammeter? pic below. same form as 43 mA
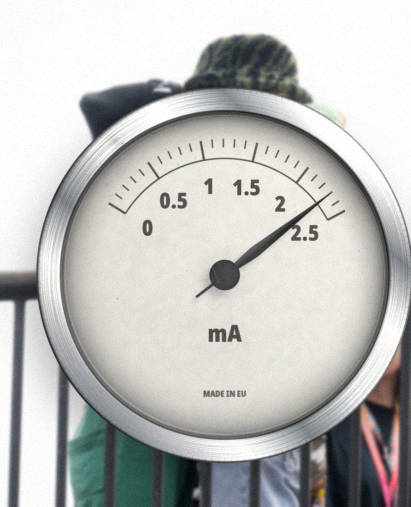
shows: 2.3 mA
